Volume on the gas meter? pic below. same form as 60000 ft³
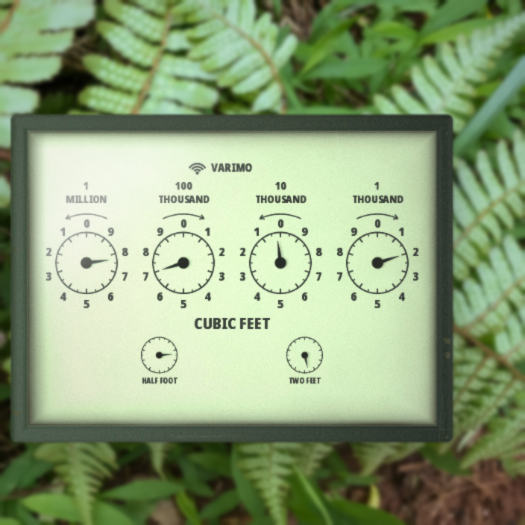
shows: 770200 ft³
